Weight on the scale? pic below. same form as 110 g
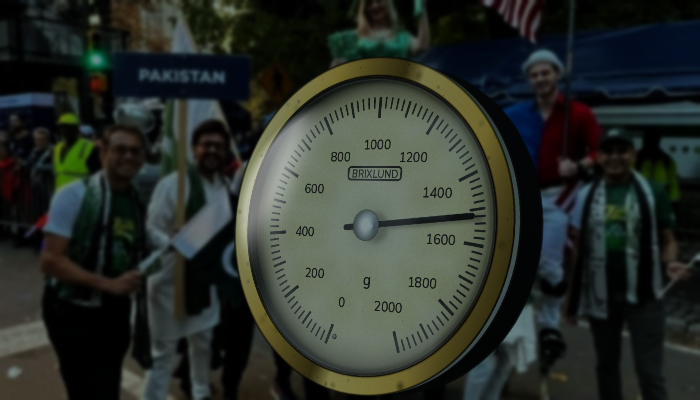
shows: 1520 g
